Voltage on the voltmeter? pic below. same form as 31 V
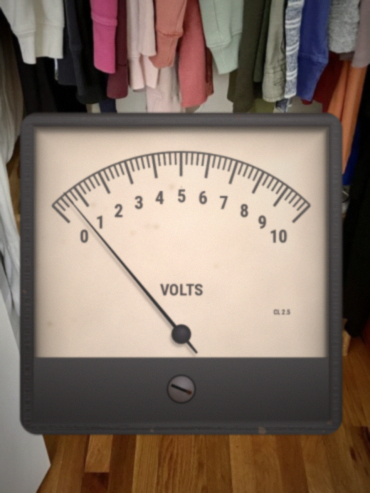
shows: 0.6 V
